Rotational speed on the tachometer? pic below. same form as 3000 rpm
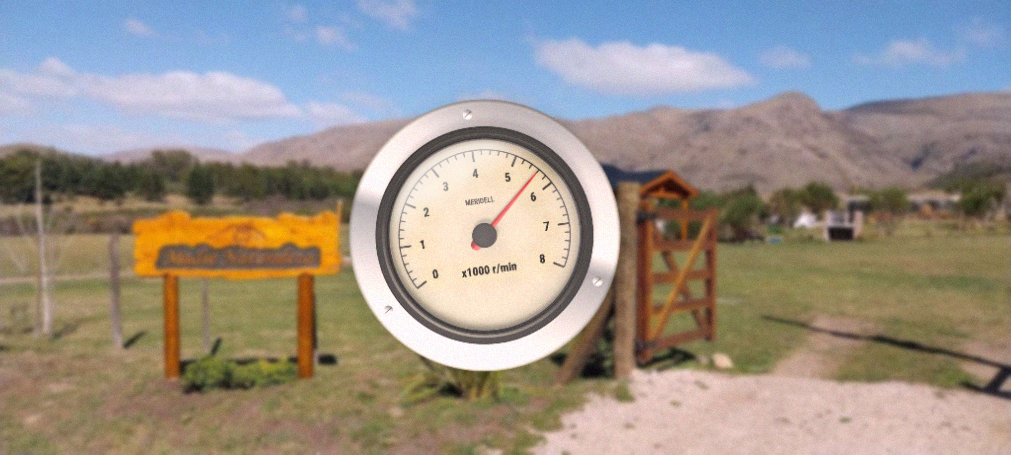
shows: 5600 rpm
